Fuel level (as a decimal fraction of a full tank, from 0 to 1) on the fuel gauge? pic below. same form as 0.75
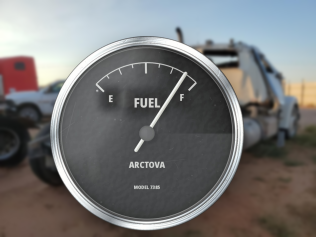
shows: 0.875
